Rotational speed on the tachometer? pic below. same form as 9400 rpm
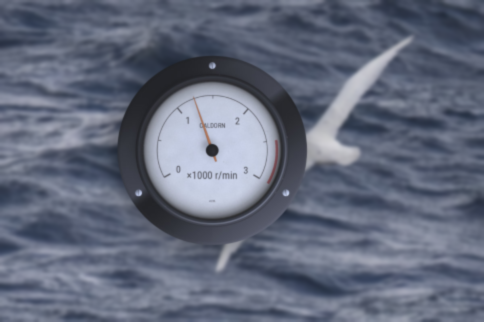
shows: 1250 rpm
